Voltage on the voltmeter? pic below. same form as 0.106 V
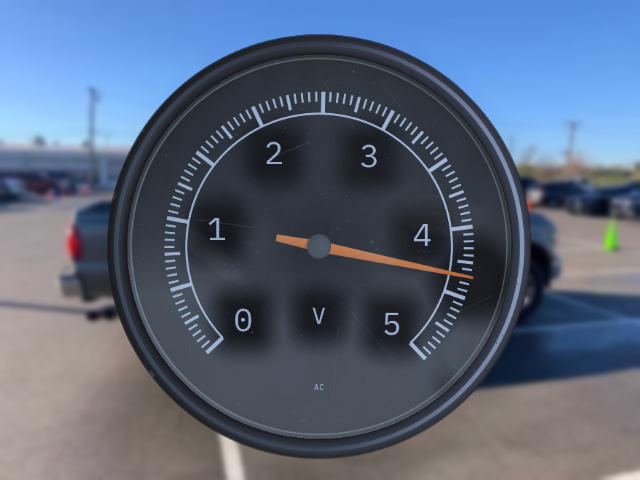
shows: 4.35 V
